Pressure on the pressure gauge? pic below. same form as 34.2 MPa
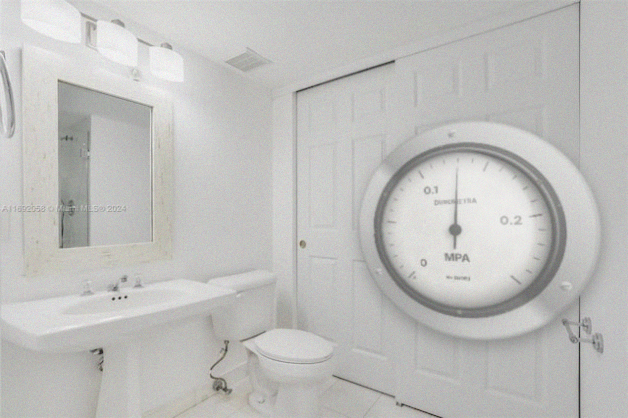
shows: 0.13 MPa
